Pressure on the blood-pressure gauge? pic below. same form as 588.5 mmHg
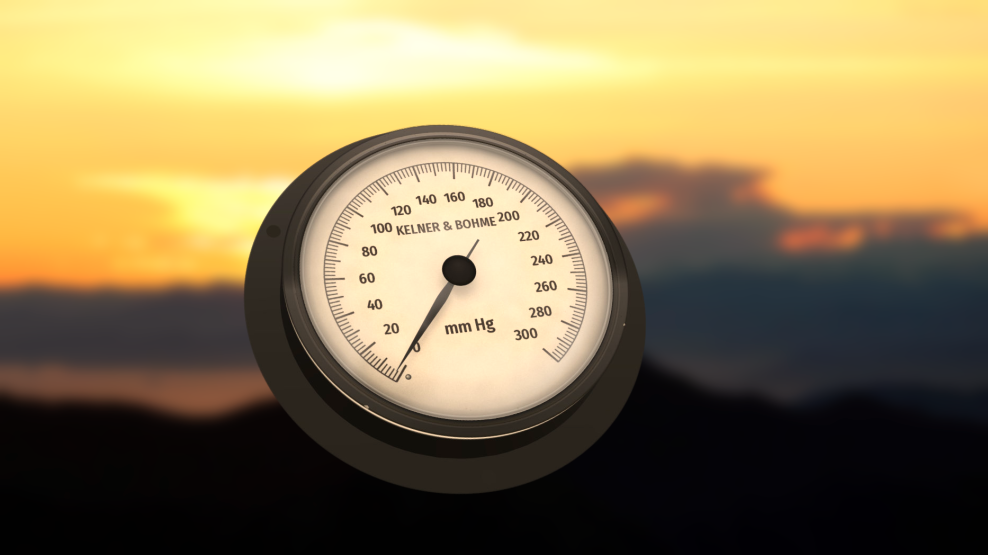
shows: 2 mmHg
